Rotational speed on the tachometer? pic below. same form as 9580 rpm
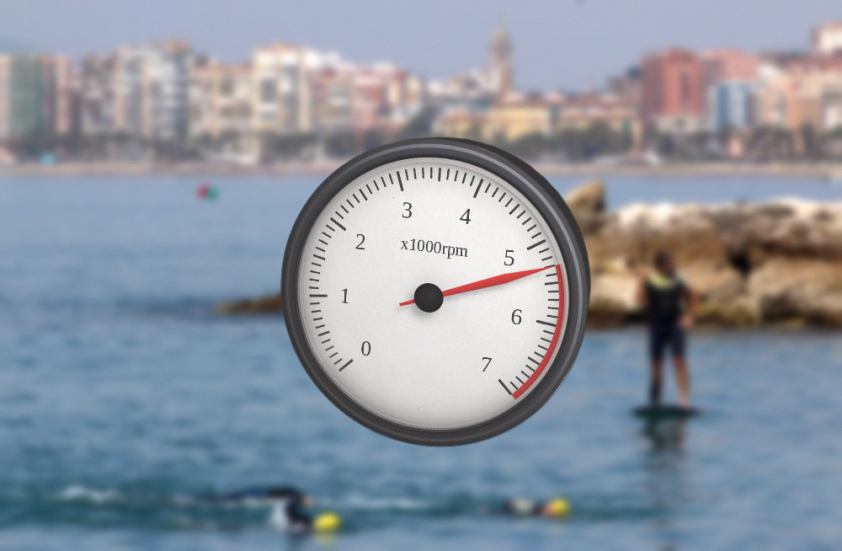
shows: 5300 rpm
